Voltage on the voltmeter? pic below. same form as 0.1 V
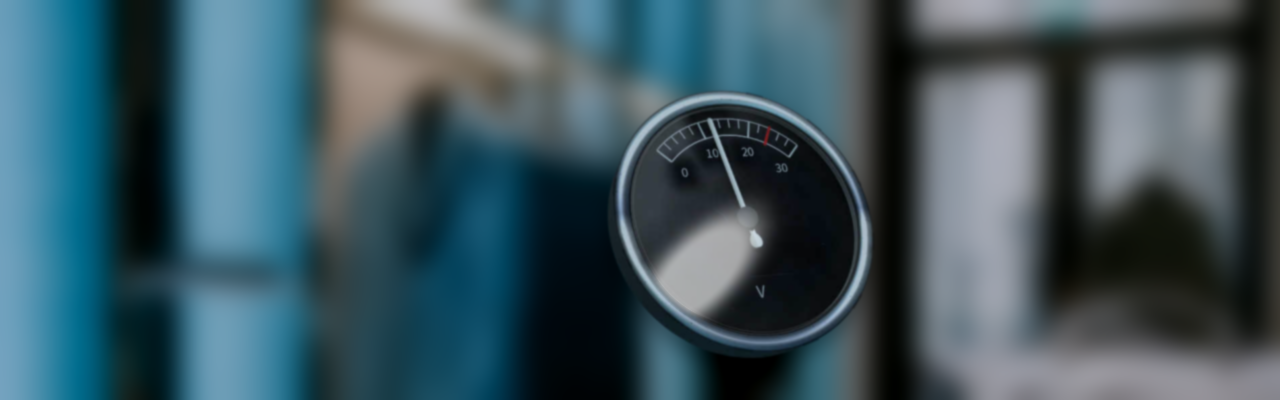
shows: 12 V
